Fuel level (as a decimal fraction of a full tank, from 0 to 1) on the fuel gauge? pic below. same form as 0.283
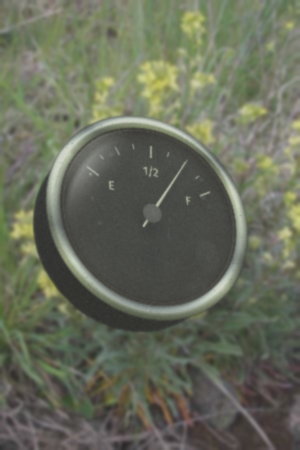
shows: 0.75
